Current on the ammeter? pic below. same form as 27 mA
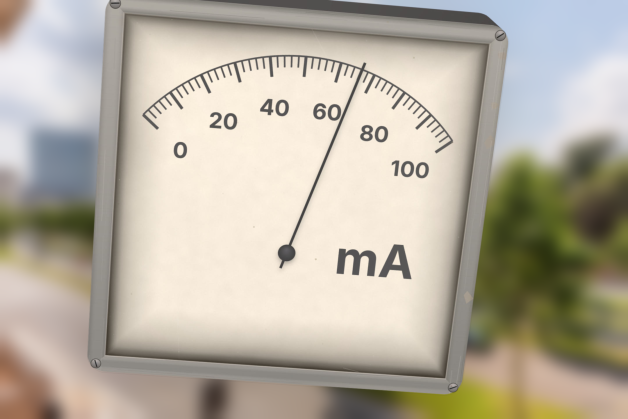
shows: 66 mA
